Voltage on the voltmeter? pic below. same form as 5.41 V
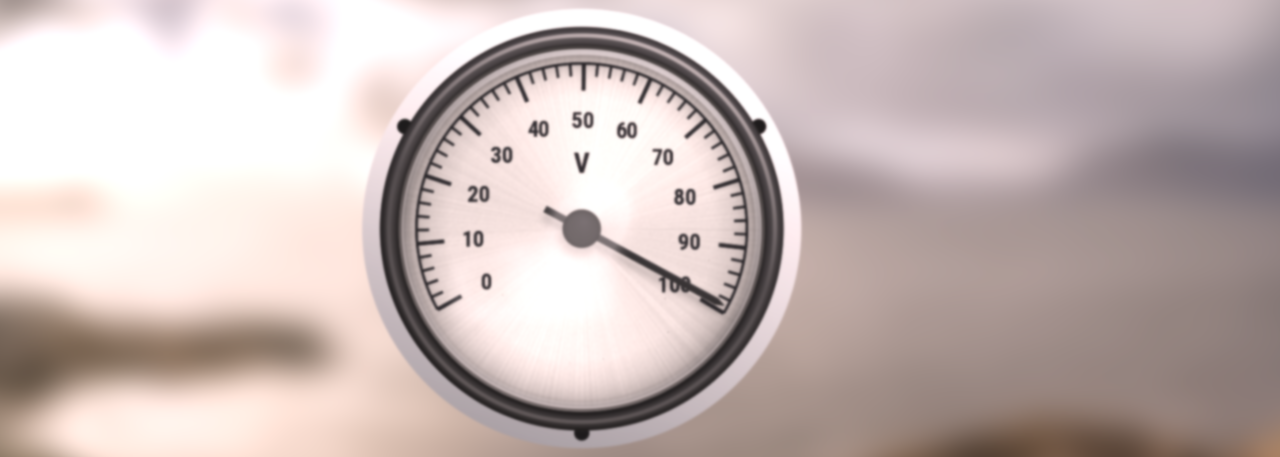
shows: 99 V
